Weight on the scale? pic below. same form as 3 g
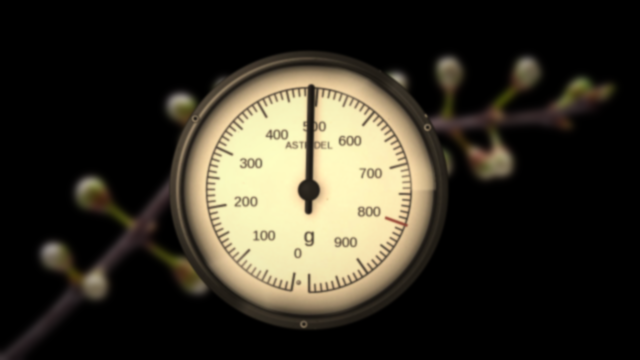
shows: 490 g
